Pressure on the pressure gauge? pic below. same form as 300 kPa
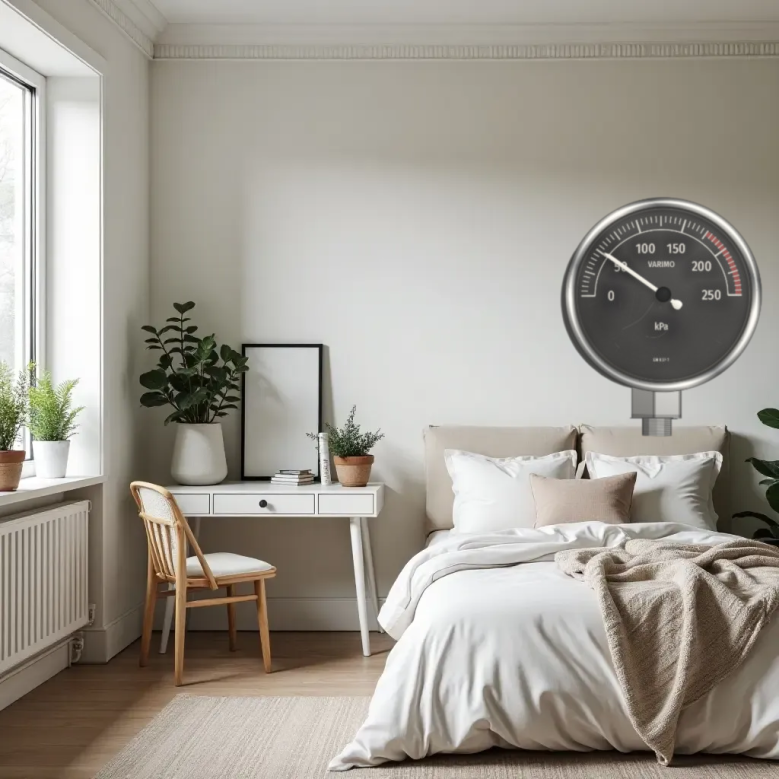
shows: 50 kPa
